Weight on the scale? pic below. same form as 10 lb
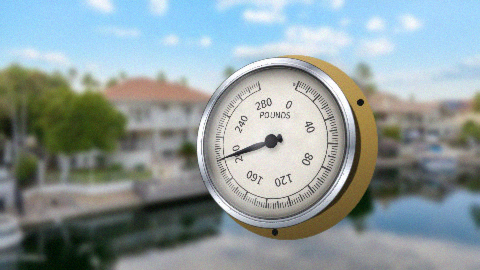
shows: 200 lb
